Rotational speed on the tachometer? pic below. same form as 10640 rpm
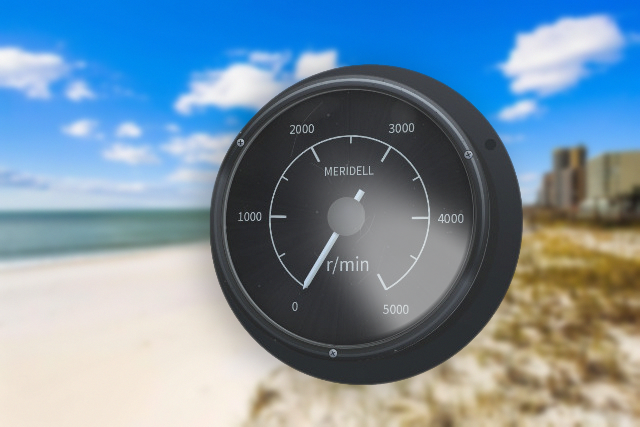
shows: 0 rpm
